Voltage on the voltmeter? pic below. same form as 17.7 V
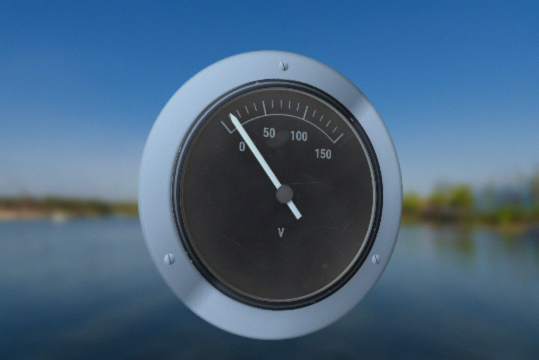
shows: 10 V
